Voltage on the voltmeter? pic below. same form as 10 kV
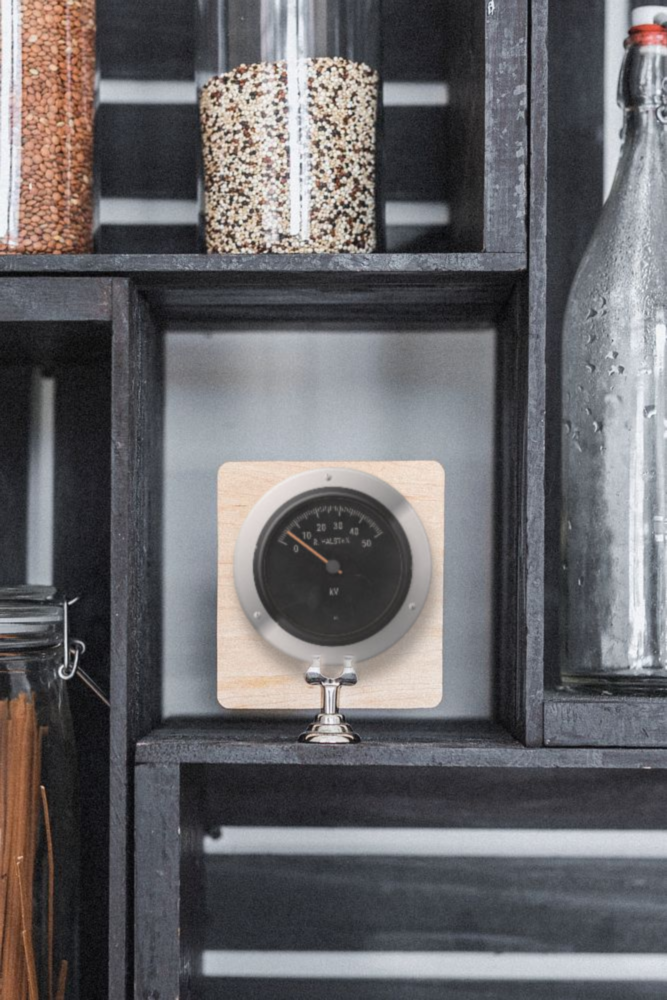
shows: 5 kV
